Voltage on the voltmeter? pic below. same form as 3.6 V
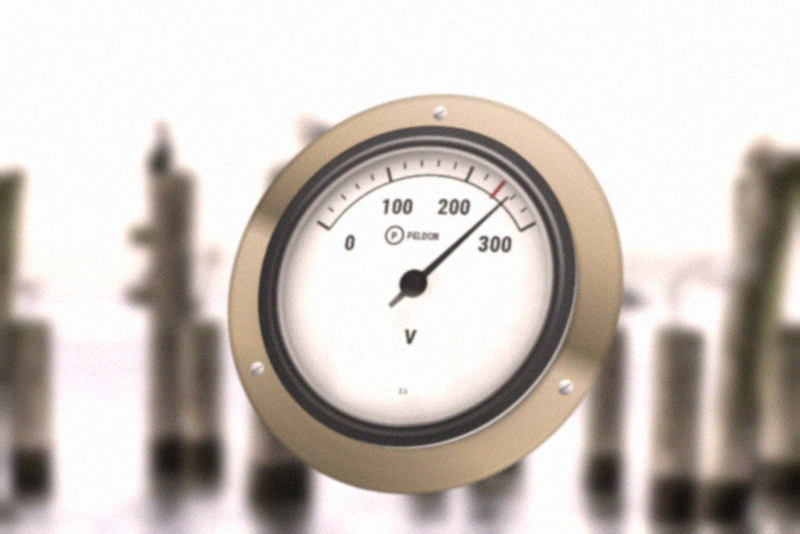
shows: 260 V
